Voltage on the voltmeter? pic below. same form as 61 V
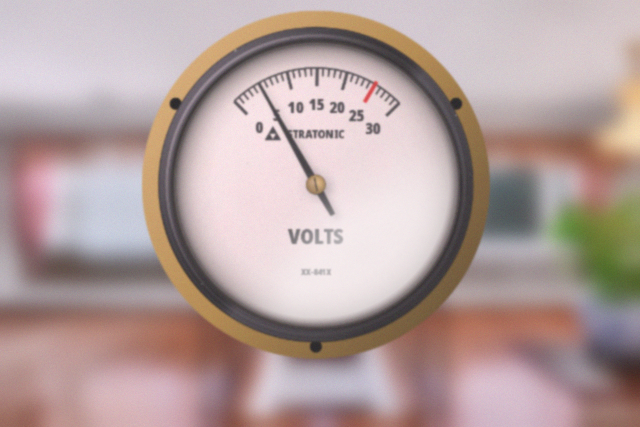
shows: 5 V
